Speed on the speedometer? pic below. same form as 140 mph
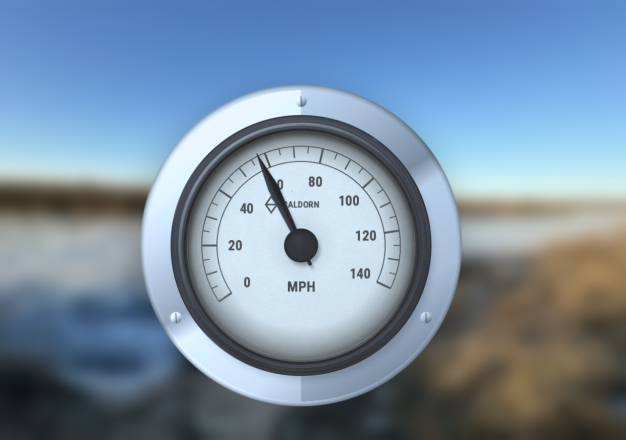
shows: 57.5 mph
